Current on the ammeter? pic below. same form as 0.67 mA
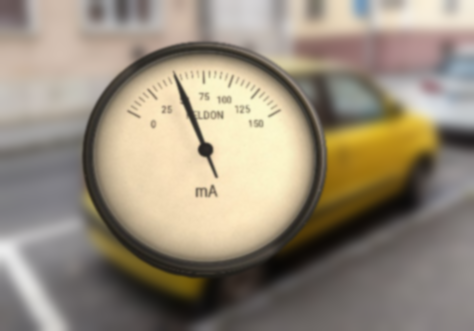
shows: 50 mA
